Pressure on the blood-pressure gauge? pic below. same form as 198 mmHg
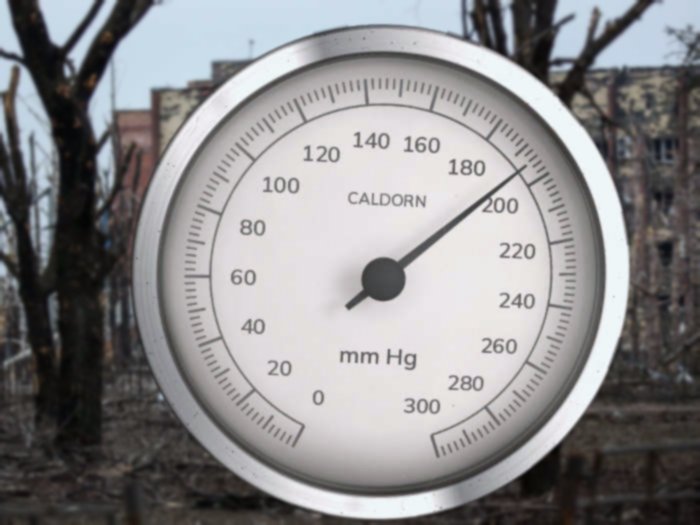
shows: 194 mmHg
